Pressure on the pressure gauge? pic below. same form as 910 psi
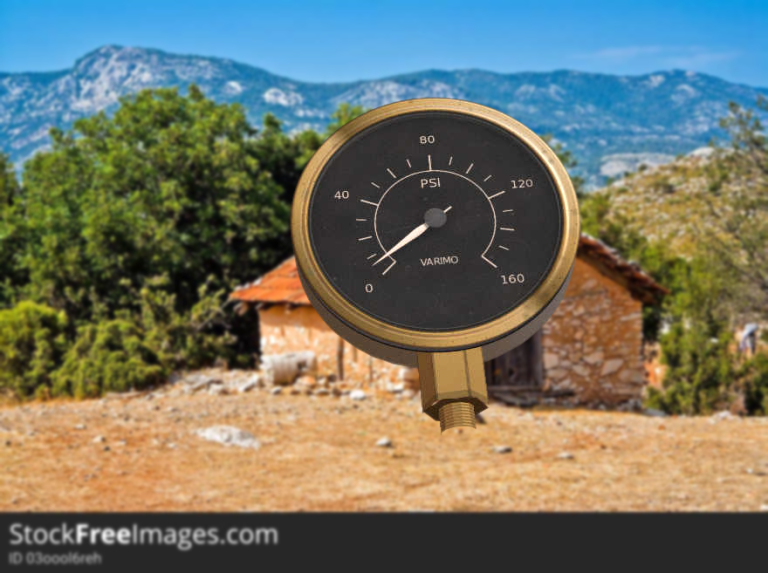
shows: 5 psi
